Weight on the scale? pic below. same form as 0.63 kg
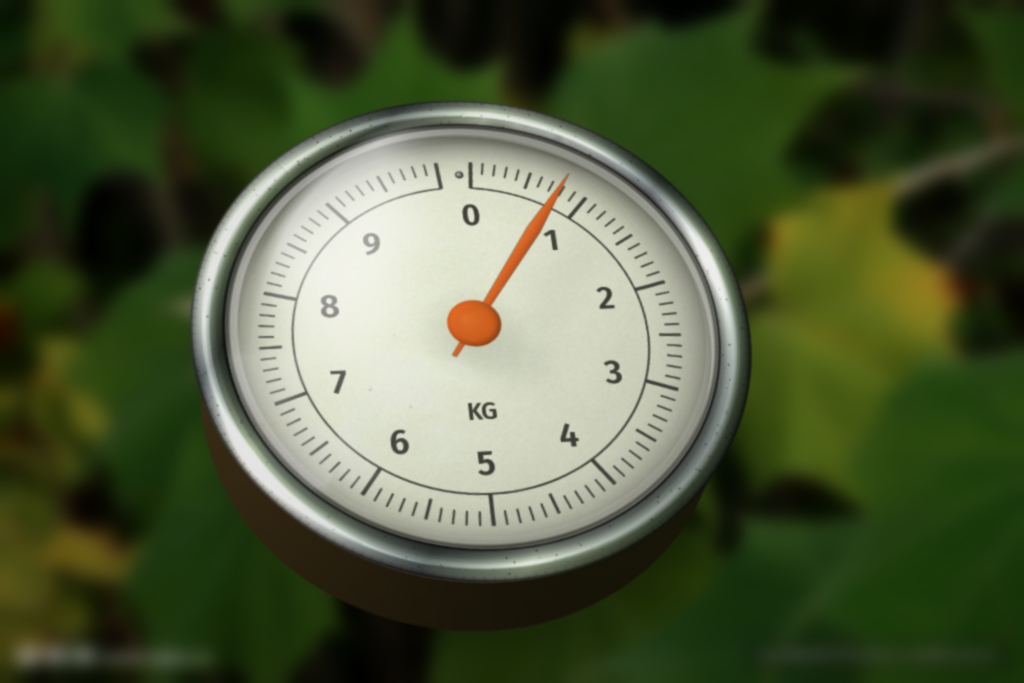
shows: 0.8 kg
